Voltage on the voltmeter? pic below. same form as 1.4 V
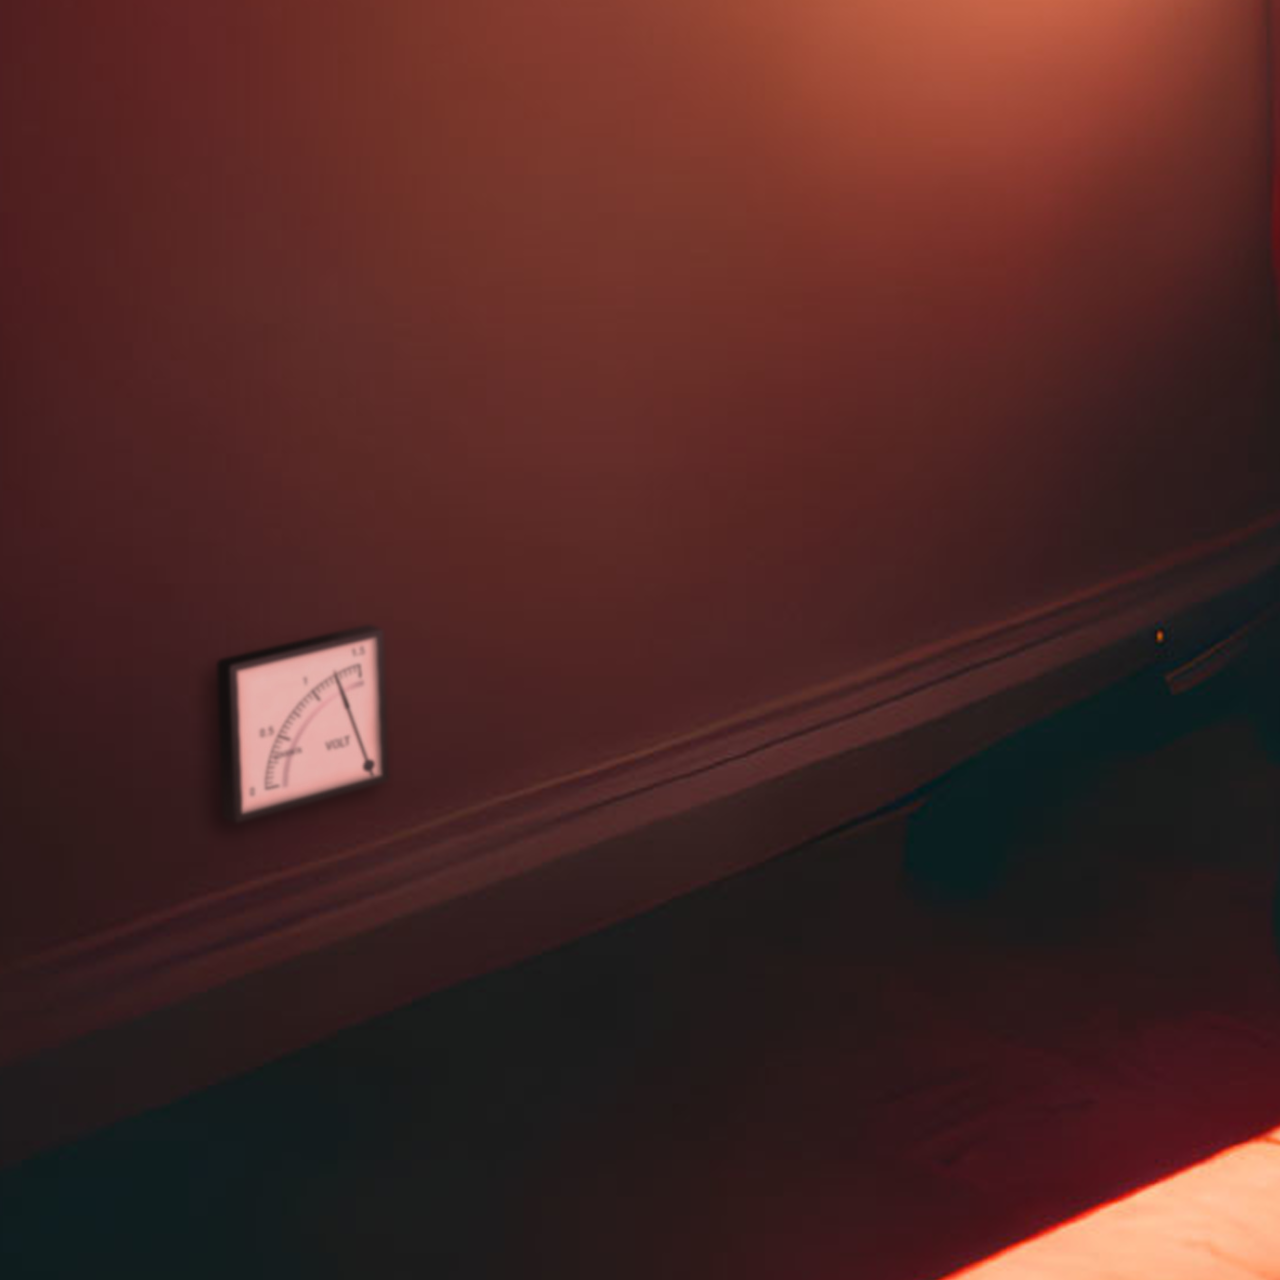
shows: 1.25 V
